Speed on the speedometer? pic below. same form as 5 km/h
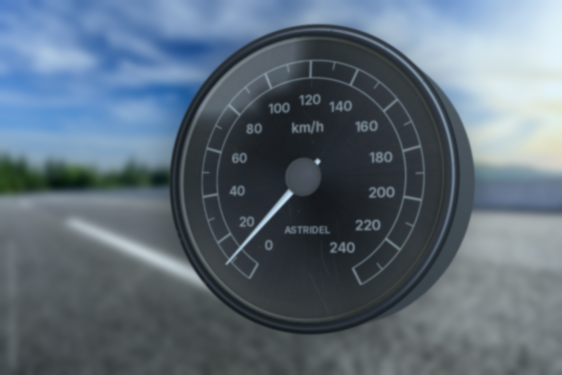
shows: 10 km/h
